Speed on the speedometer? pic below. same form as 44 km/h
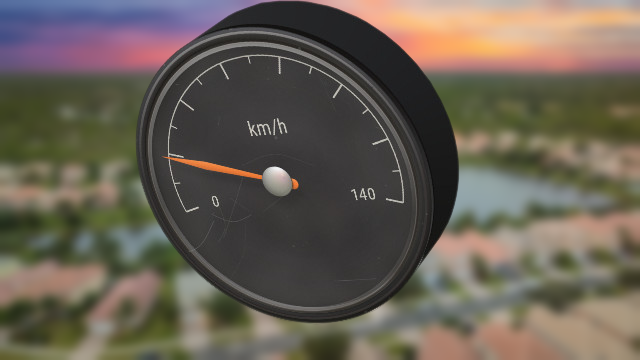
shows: 20 km/h
